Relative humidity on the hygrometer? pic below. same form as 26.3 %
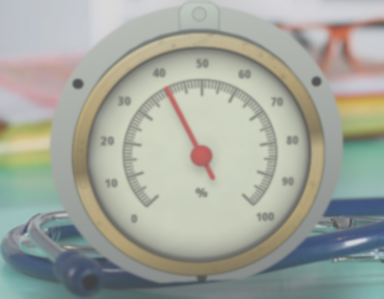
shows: 40 %
